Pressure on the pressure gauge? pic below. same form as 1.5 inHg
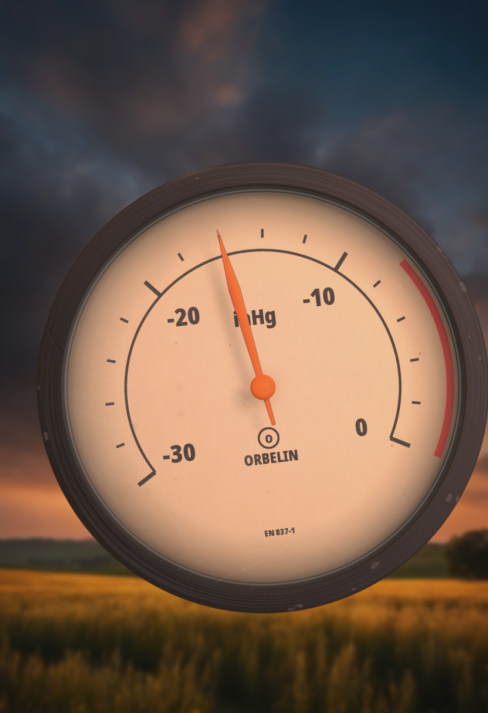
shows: -16 inHg
